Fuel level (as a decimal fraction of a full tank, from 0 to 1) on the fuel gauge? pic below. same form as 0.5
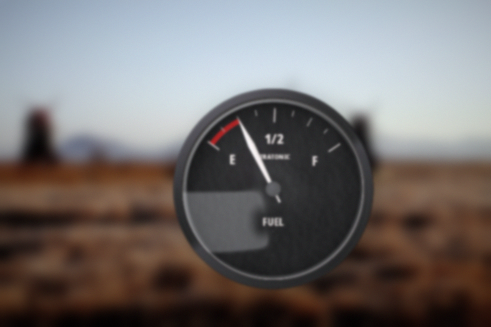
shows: 0.25
